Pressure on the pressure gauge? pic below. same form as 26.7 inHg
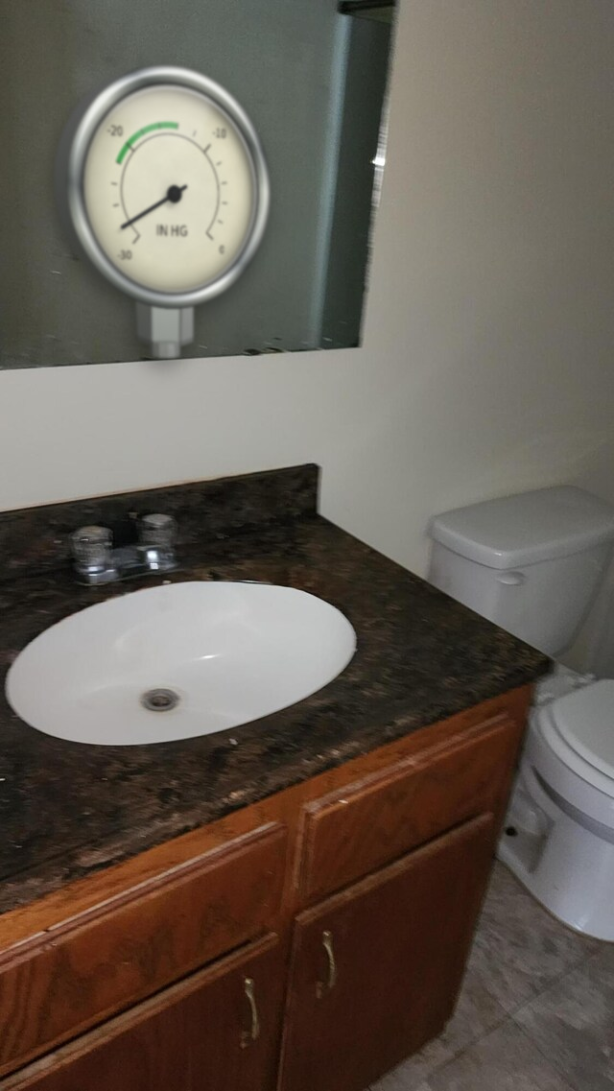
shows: -28 inHg
